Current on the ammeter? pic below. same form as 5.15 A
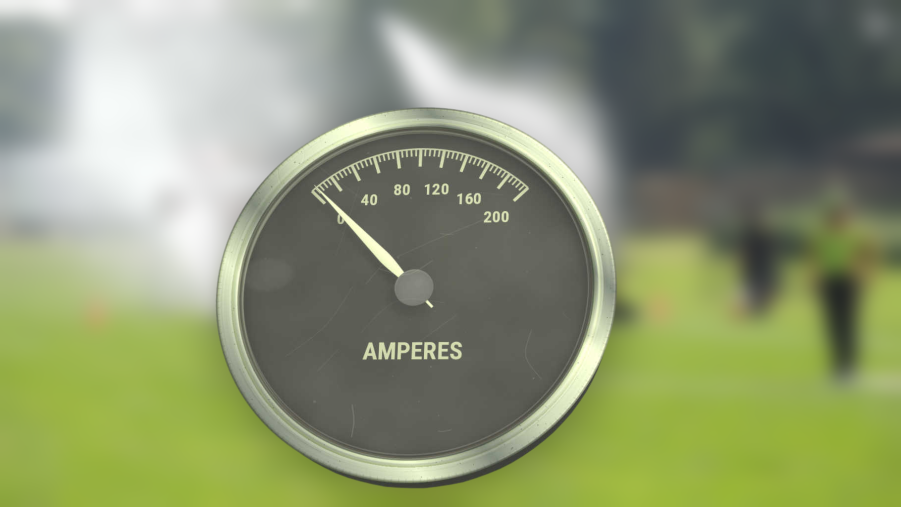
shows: 4 A
